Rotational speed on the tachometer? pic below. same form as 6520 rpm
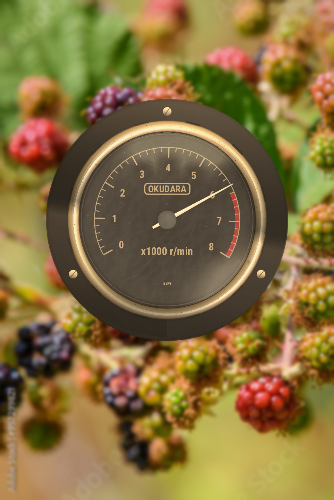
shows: 6000 rpm
